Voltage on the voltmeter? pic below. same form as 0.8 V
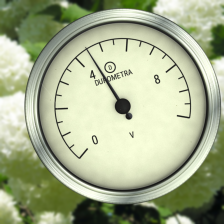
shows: 4.5 V
